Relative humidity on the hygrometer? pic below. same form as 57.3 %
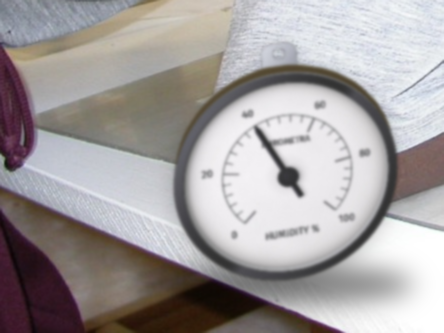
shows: 40 %
